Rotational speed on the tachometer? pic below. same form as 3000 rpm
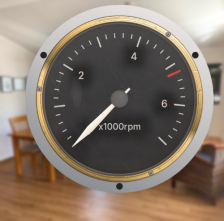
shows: 0 rpm
